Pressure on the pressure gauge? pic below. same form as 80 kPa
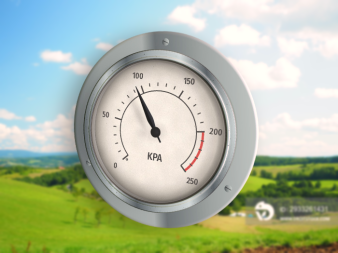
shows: 95 kPa
